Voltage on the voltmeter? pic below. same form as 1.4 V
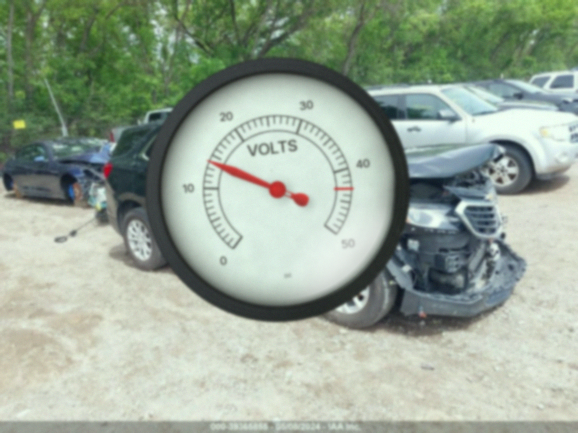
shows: 14 V
